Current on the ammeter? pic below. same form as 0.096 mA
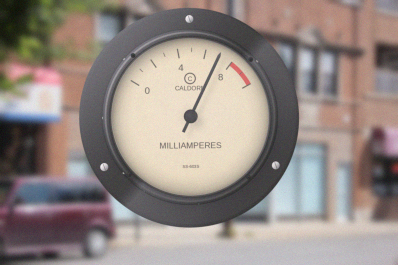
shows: 7 mA
